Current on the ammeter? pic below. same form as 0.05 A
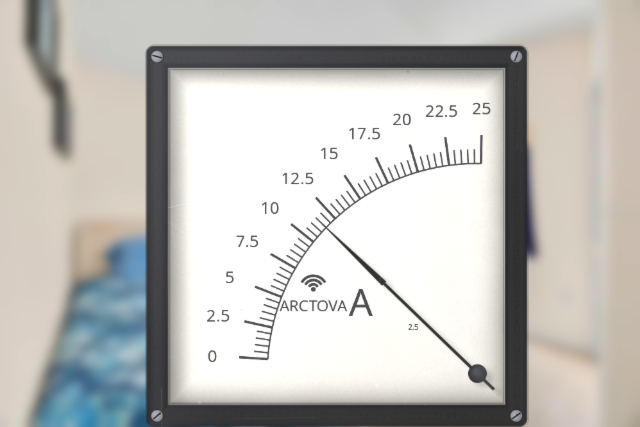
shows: 11.5 A
